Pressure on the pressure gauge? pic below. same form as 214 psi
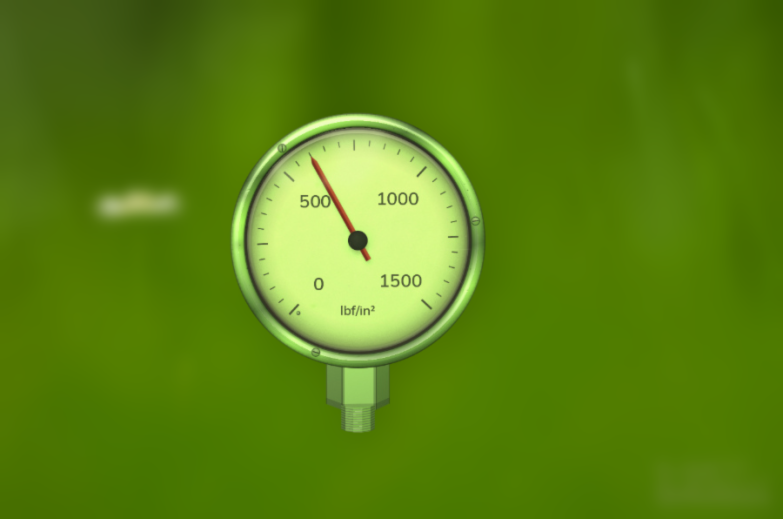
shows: 600 psi
